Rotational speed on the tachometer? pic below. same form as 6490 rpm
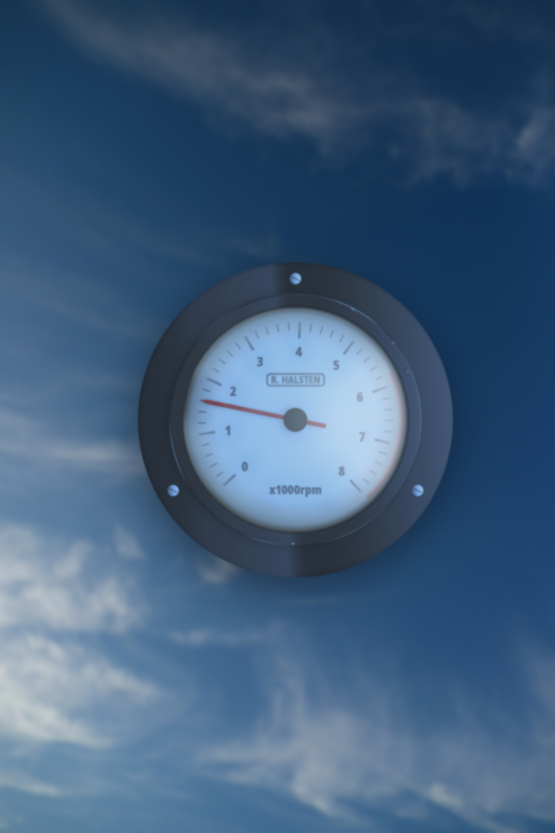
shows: 1600 rpm
